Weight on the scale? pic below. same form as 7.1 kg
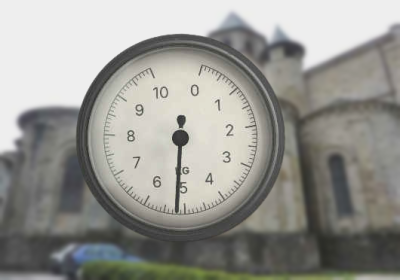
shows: 5.2 kg
